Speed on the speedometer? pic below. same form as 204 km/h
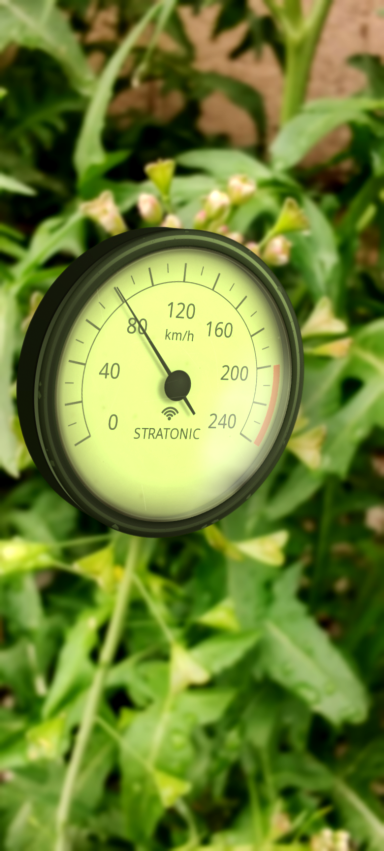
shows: 80 km/h
